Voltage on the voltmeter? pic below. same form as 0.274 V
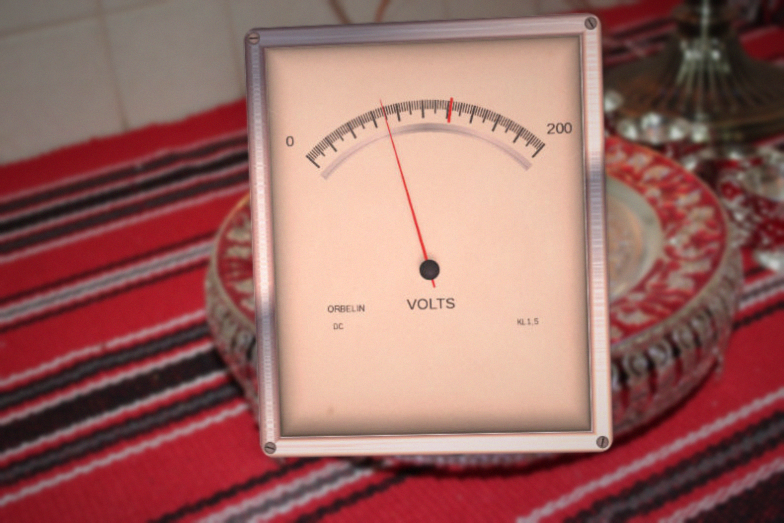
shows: 70 V
